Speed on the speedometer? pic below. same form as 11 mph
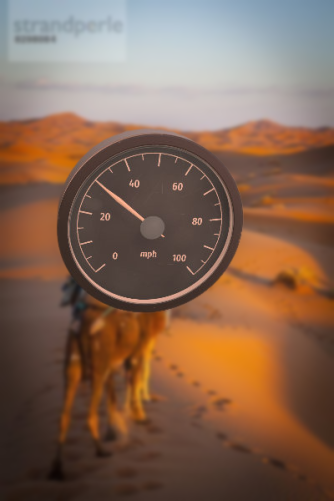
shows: 30 mph
